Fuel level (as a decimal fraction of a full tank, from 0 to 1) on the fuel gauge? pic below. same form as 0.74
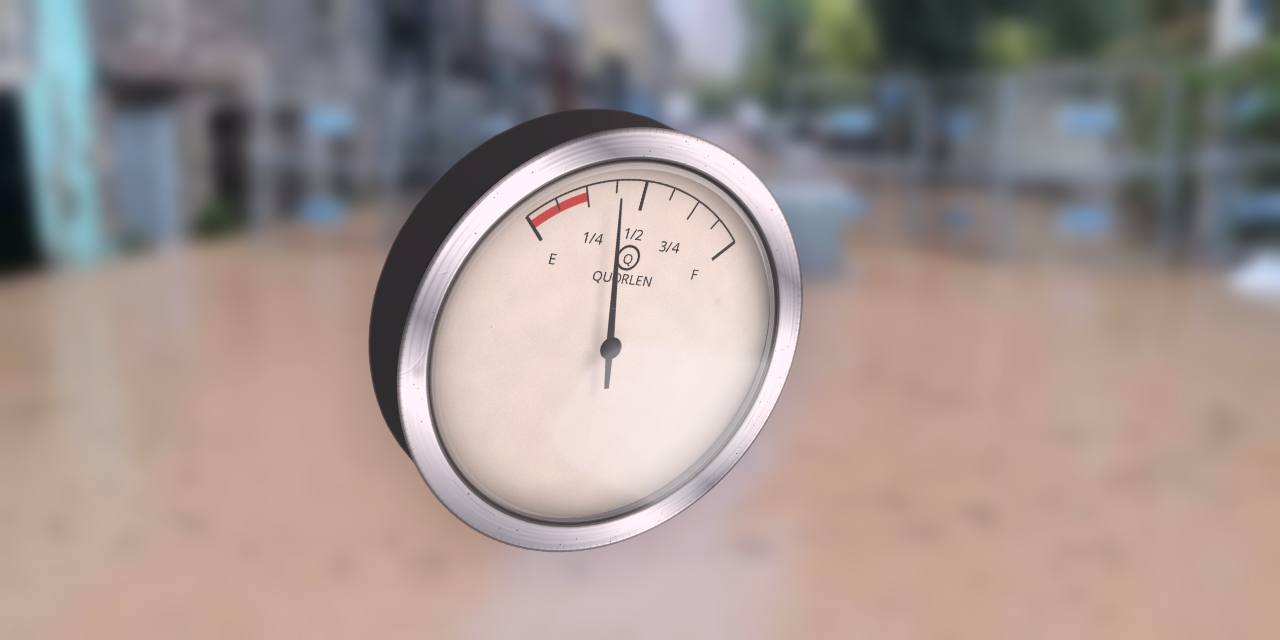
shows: 0.375
